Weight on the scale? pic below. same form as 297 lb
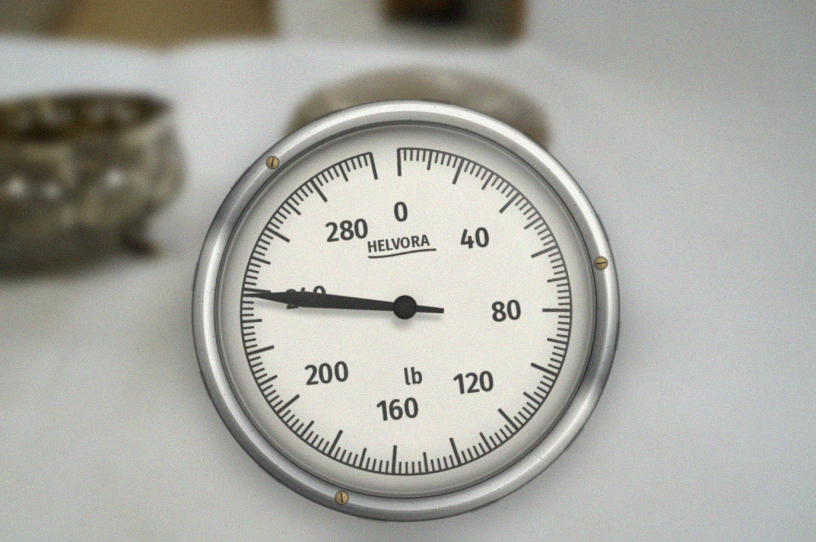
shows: 238 lb
